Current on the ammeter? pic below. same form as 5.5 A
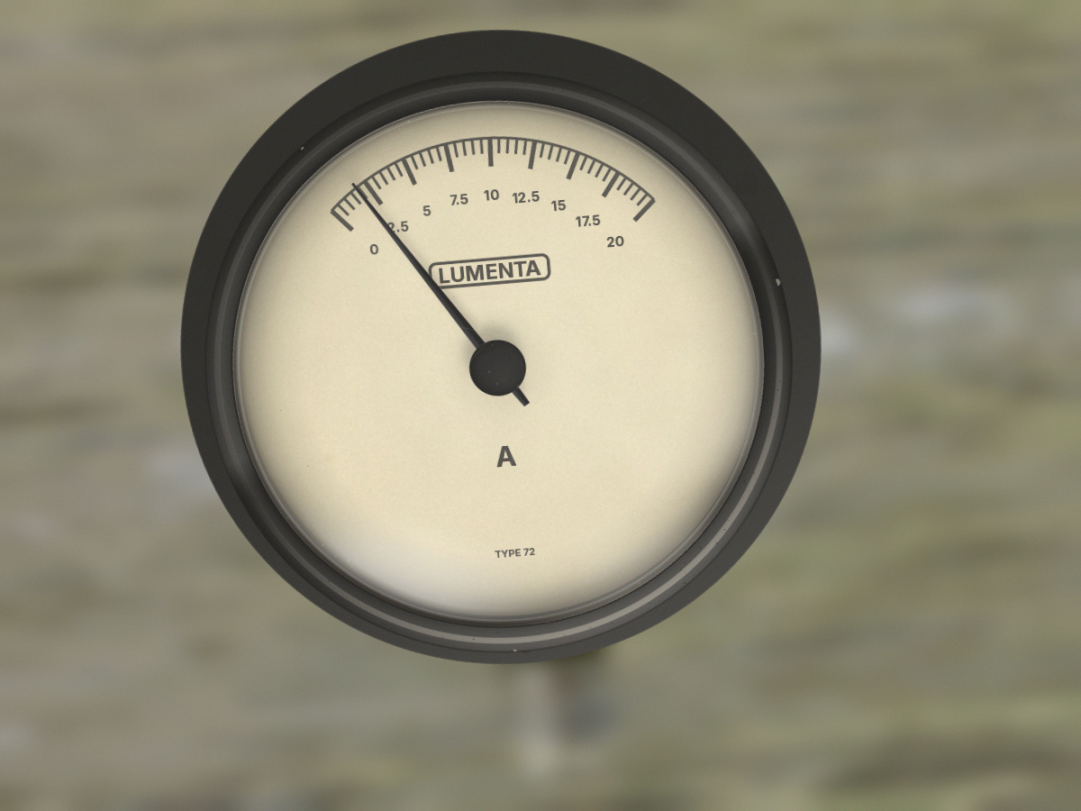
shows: 2 A
